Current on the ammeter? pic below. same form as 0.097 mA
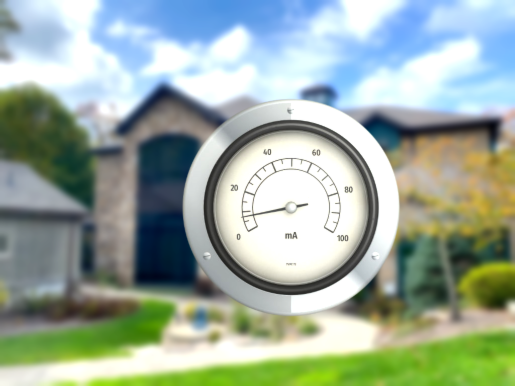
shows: 7.5 mA
